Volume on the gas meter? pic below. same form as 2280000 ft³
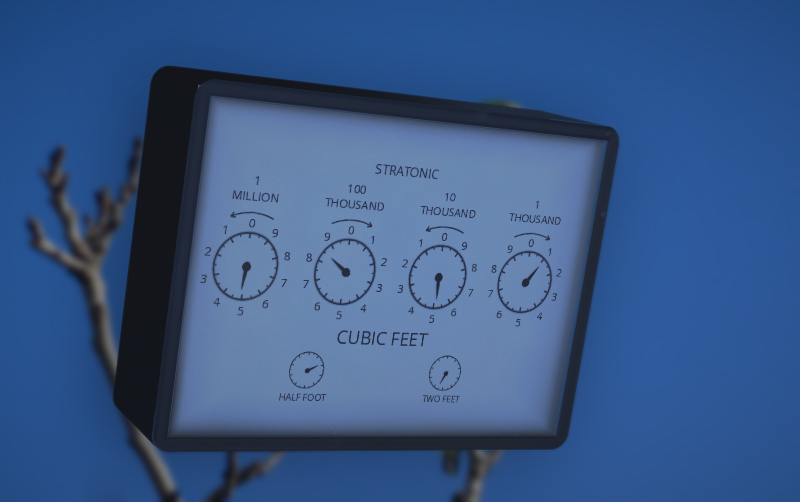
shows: 485100 ft³
